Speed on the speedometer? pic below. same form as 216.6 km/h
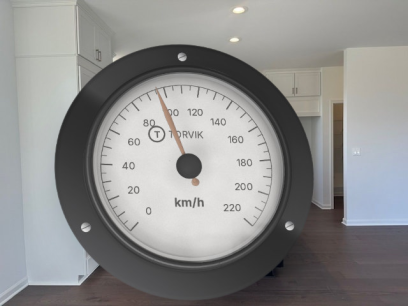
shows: 95 km/h
